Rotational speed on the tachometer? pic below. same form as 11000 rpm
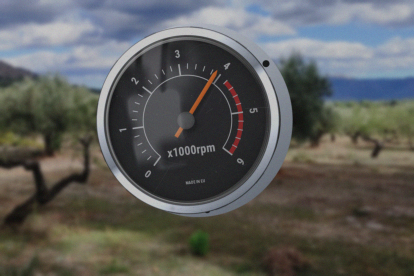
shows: 3900 rpm
